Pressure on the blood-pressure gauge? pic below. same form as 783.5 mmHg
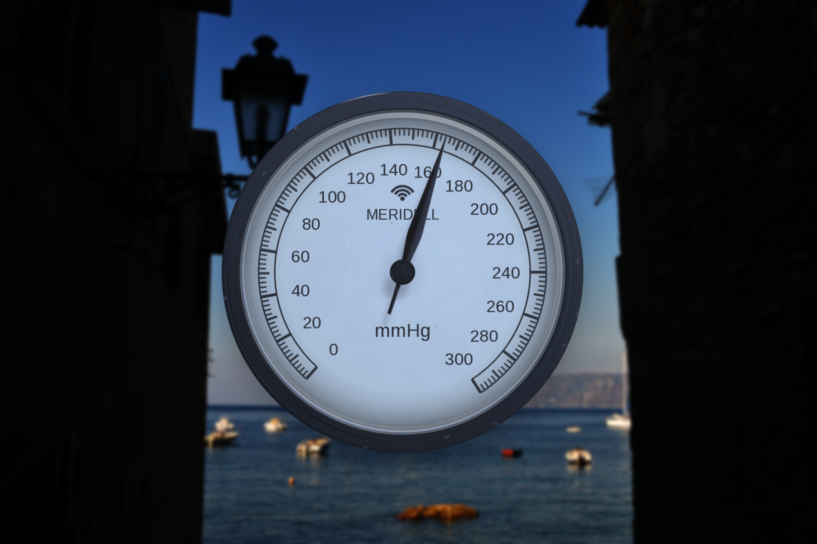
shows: 164 mmHg
